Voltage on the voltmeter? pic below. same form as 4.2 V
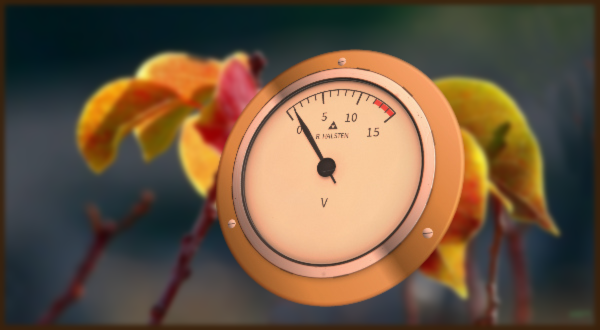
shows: 1 V
